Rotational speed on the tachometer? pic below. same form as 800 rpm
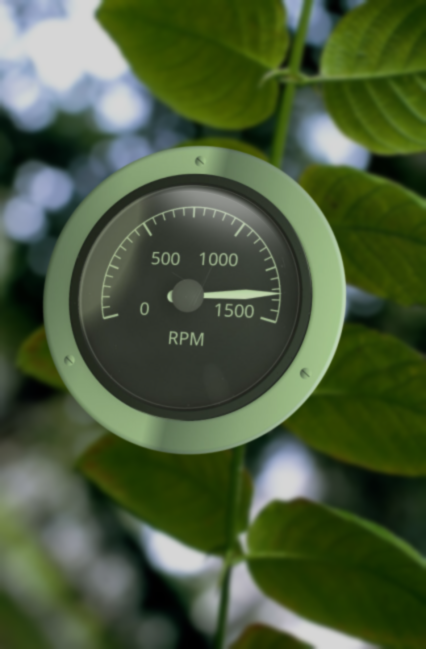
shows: 1375 rpm
